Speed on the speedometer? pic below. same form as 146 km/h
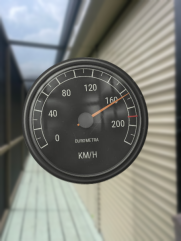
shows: 165 km/h
